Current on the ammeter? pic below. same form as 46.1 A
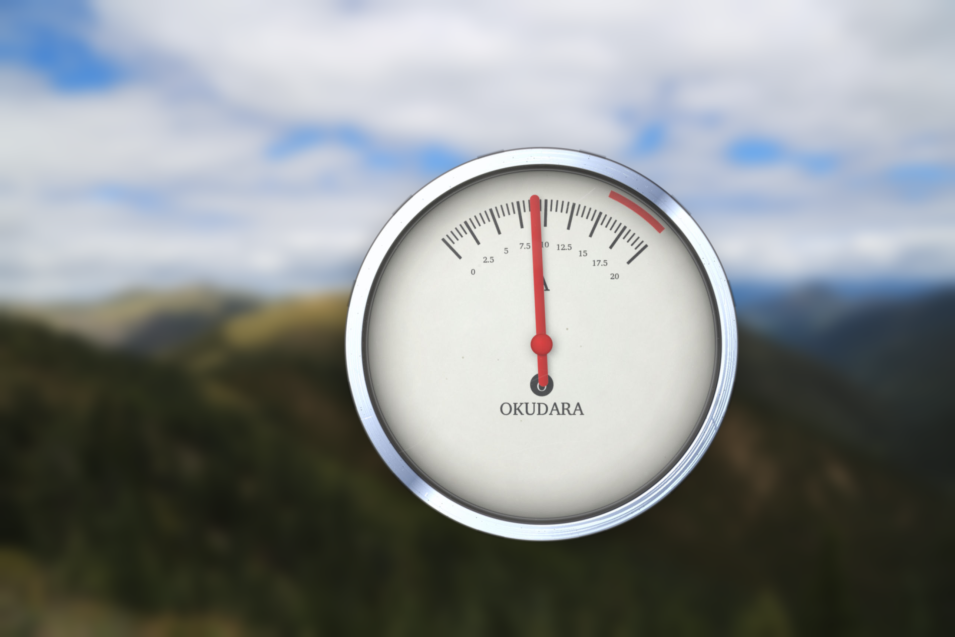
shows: 9 A
